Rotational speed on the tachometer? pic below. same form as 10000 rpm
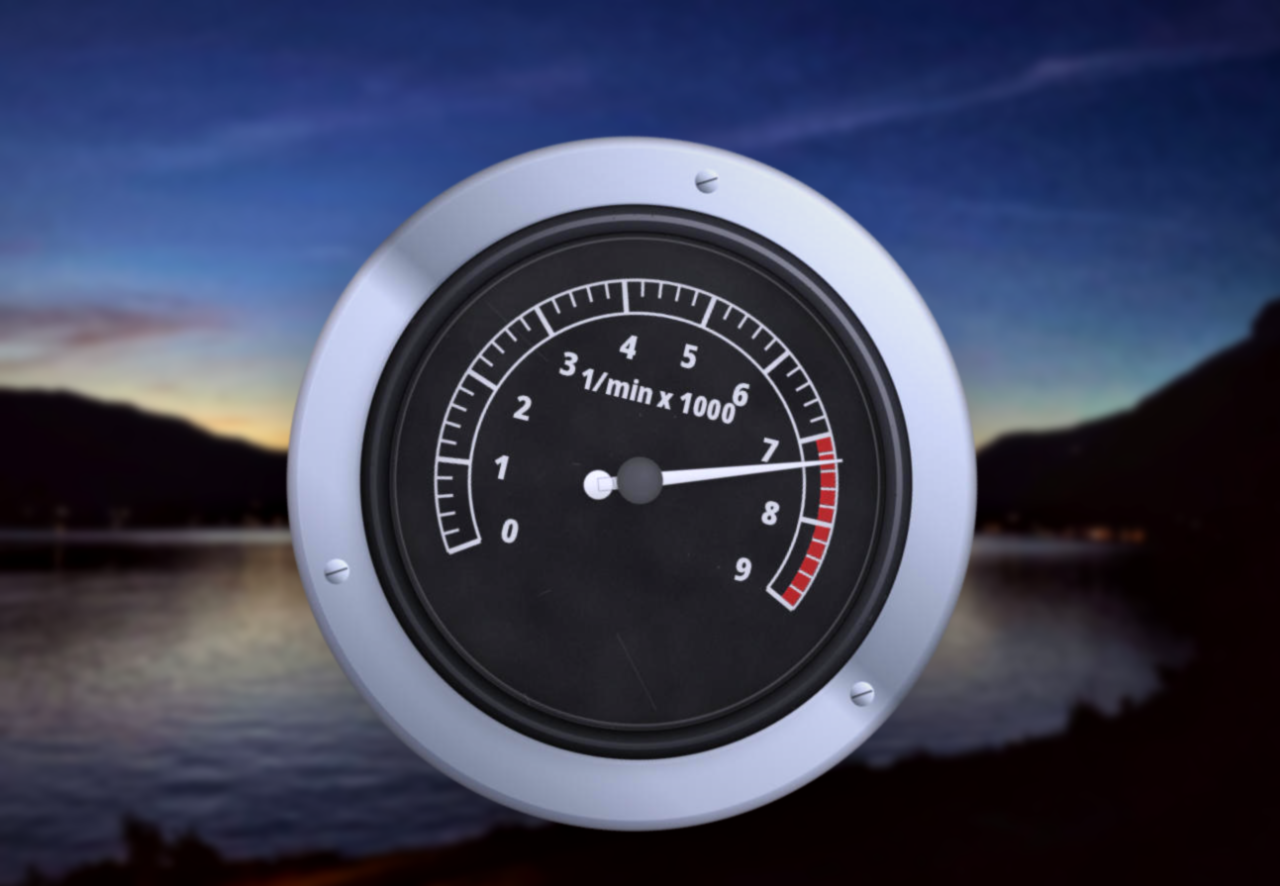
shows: 7300 rpm
